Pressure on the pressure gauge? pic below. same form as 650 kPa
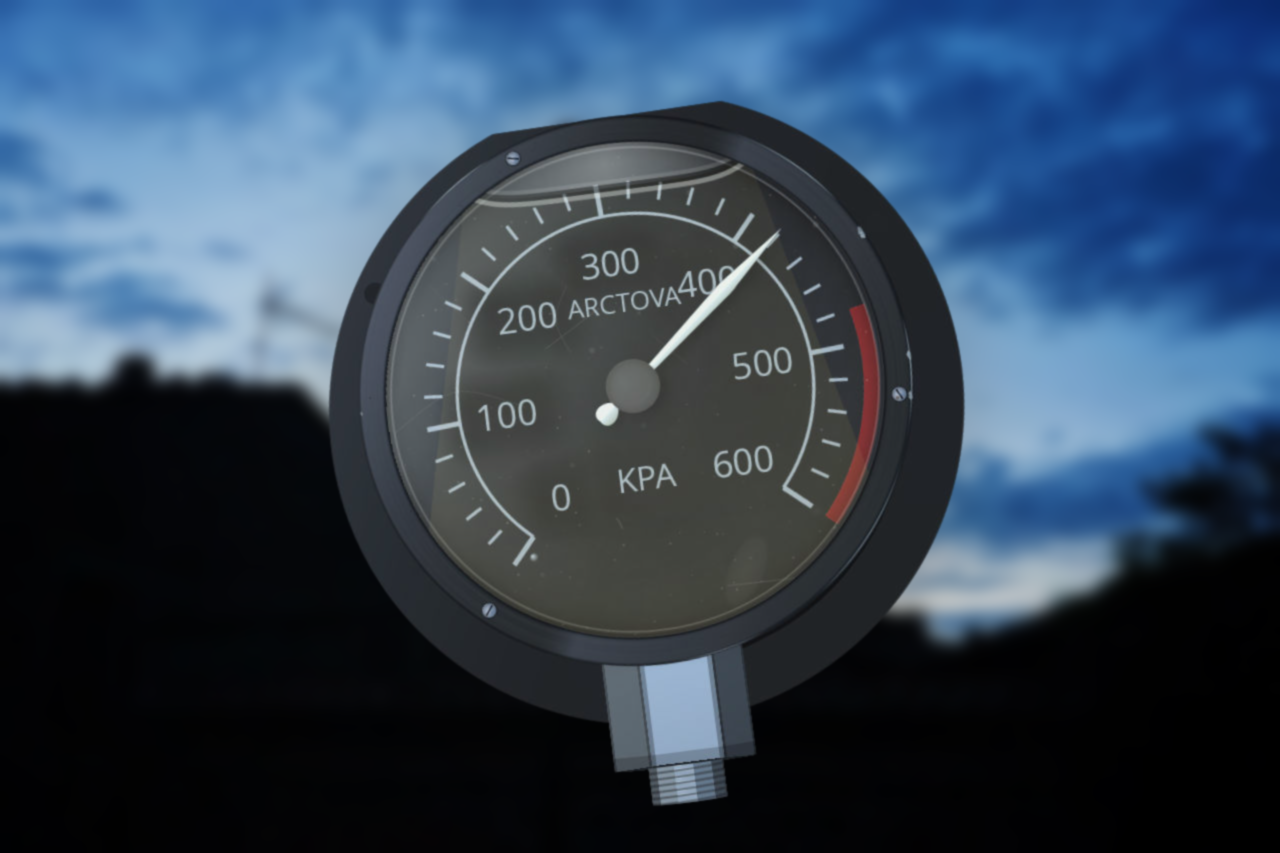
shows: 420 kPa
